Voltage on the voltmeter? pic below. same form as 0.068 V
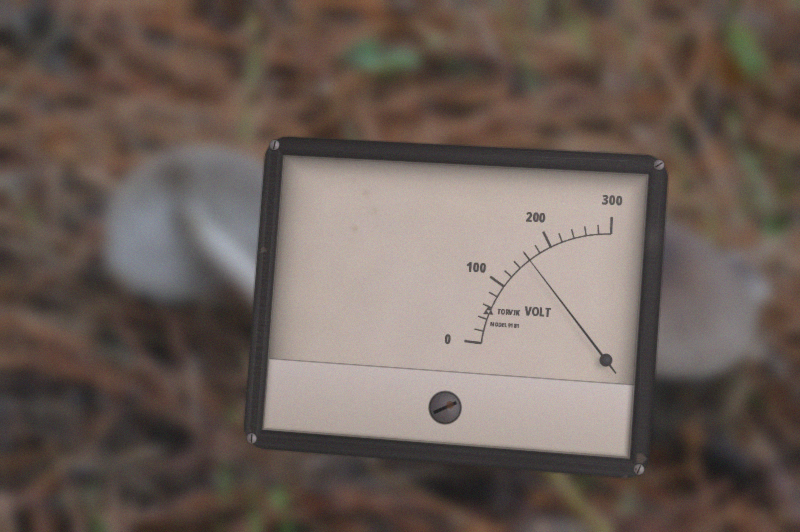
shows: 160 V
